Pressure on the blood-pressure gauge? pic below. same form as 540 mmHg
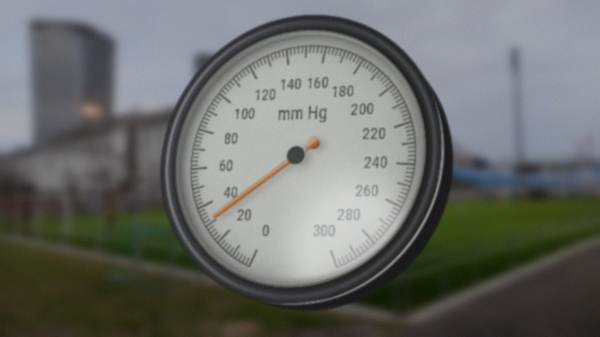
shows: 30 mmHg
